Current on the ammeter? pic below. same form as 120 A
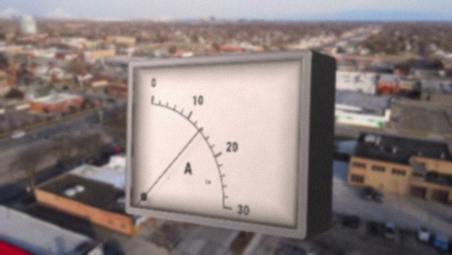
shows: 14 A
